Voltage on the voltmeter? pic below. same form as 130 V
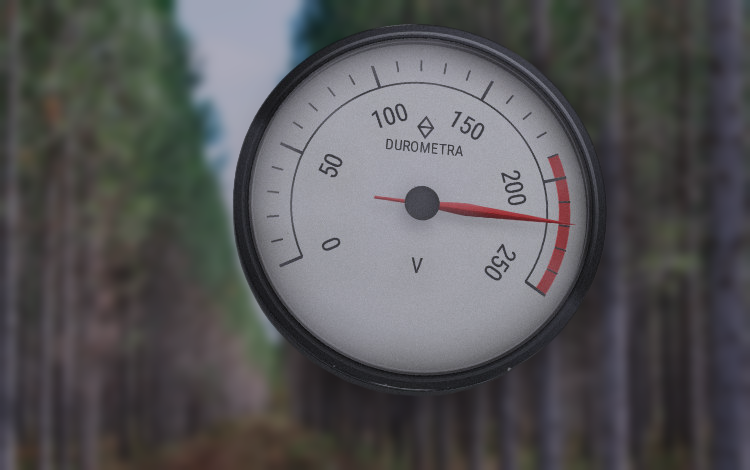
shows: 220 V
